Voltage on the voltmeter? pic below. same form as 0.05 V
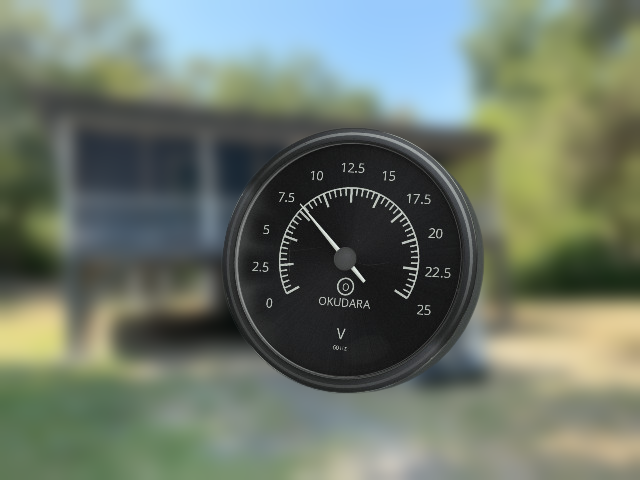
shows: 8 V
